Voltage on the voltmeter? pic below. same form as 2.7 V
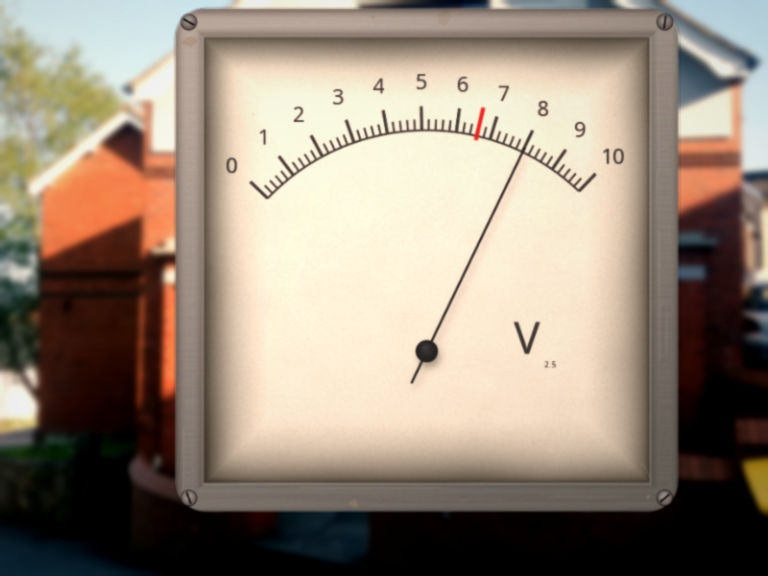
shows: 8 V
